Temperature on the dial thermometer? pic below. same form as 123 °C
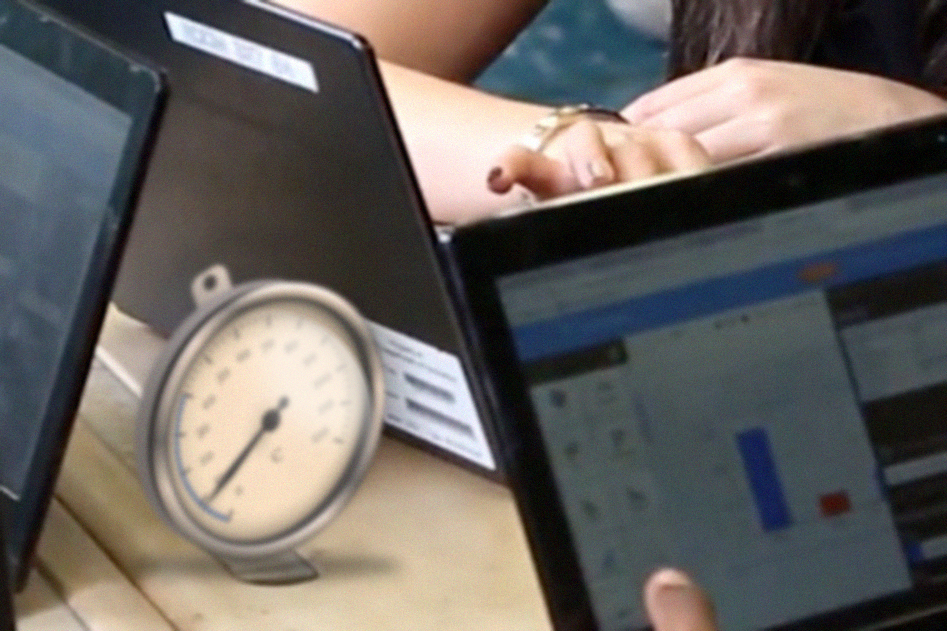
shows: 10 °C
